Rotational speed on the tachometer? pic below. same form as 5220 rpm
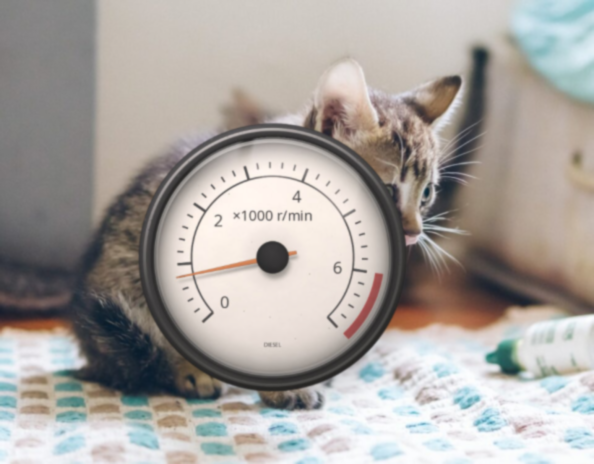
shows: 800 rpm
